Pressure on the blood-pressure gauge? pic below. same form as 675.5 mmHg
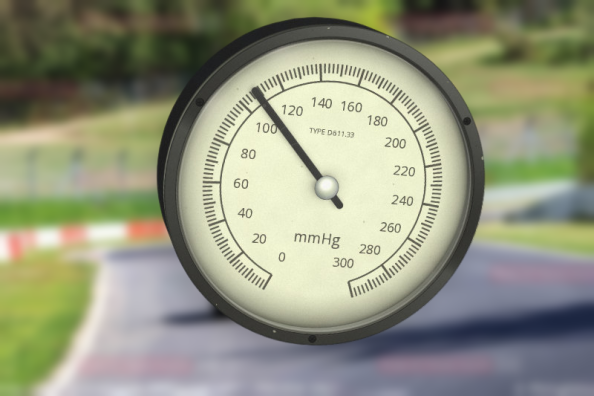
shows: 108 mmHg
